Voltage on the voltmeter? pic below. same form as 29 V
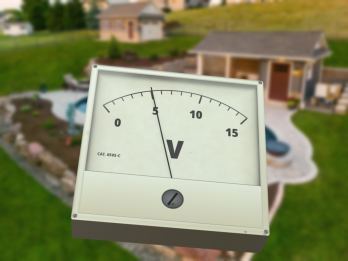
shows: 5 V
